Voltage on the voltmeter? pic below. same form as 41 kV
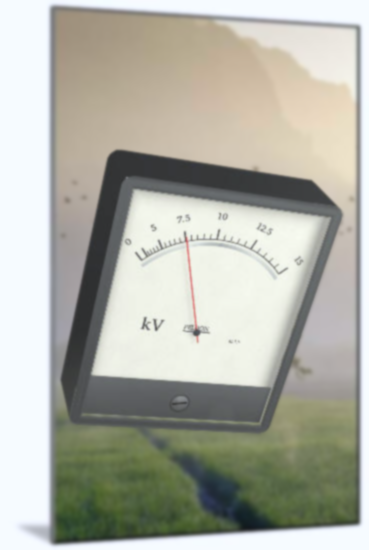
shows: 7.5 kV
